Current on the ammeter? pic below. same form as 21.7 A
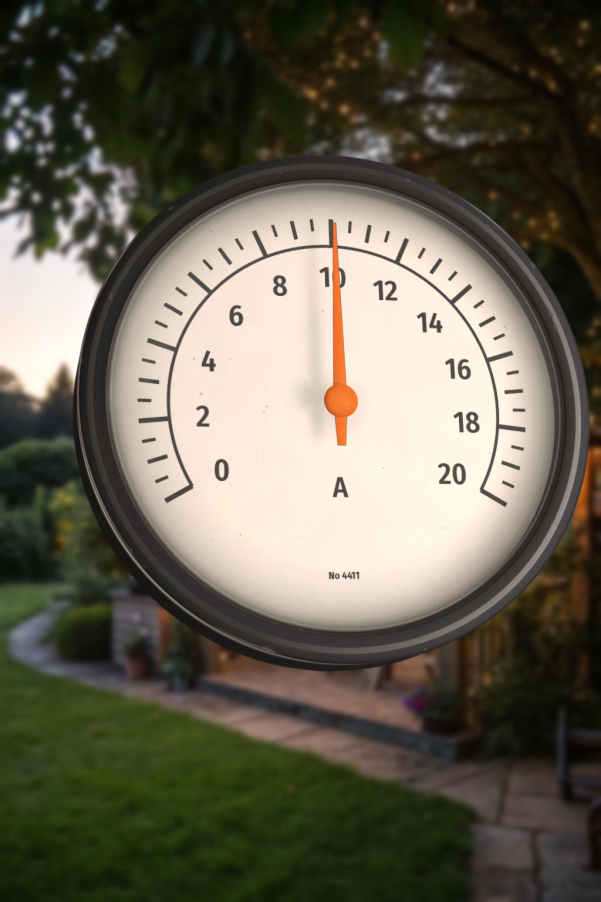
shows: 10 A
